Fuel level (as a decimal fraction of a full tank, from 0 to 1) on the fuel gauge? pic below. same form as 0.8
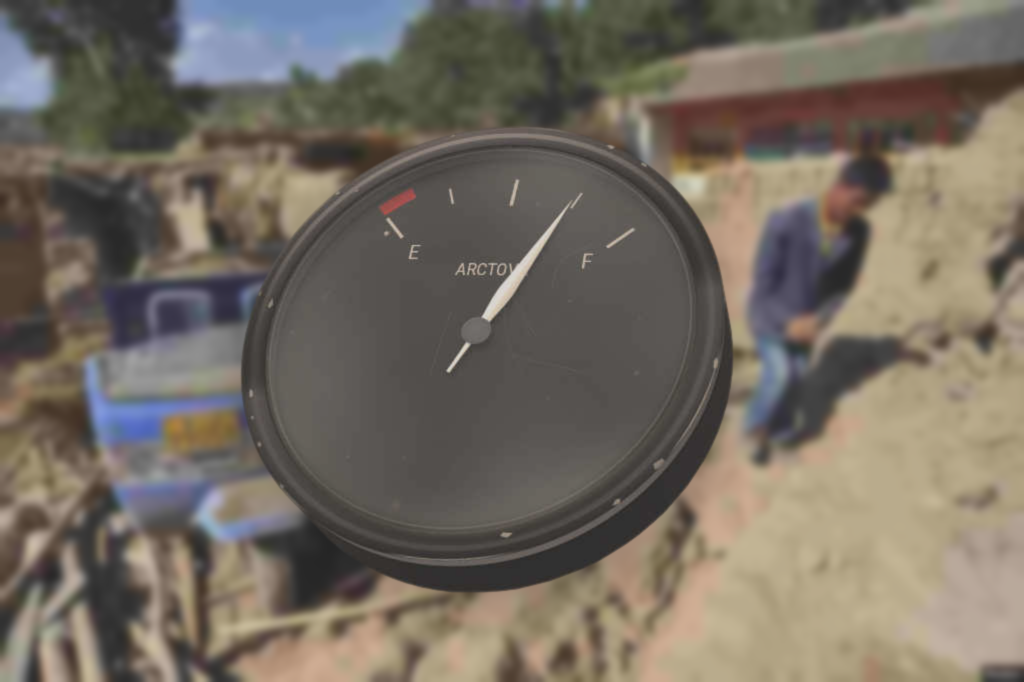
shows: 0.75
